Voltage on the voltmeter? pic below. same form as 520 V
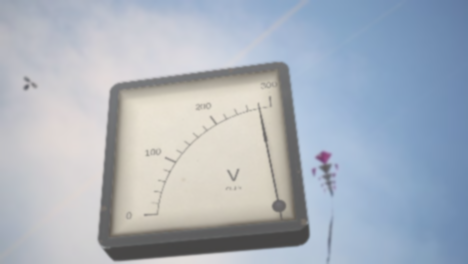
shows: 280 V
